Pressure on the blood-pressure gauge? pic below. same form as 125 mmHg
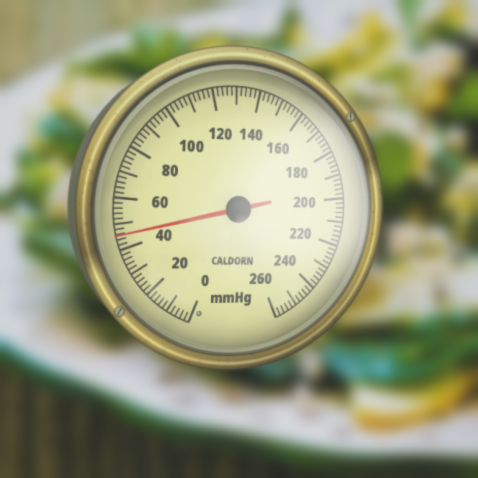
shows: 46 mmHg
